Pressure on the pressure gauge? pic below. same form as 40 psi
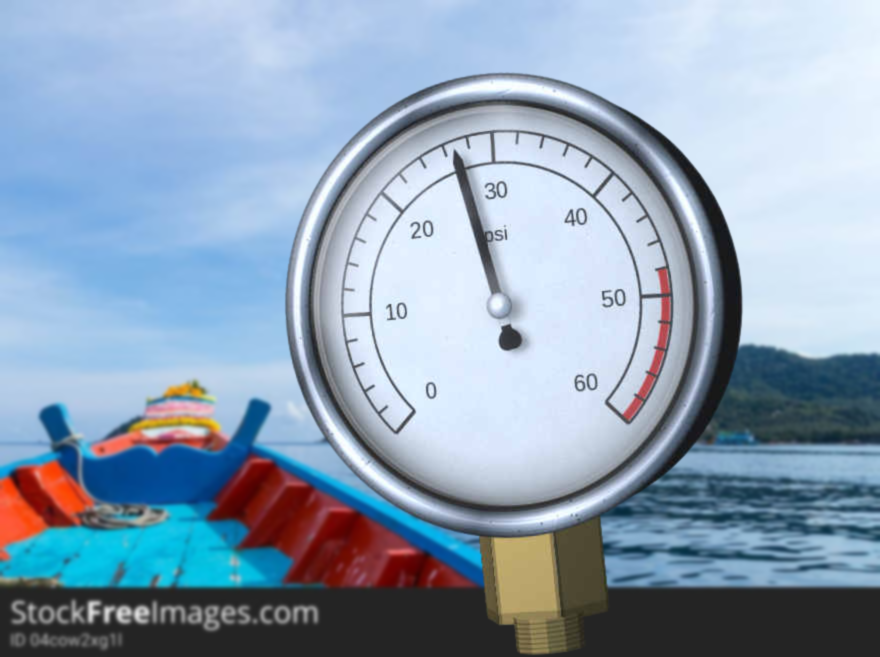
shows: 27 psi
